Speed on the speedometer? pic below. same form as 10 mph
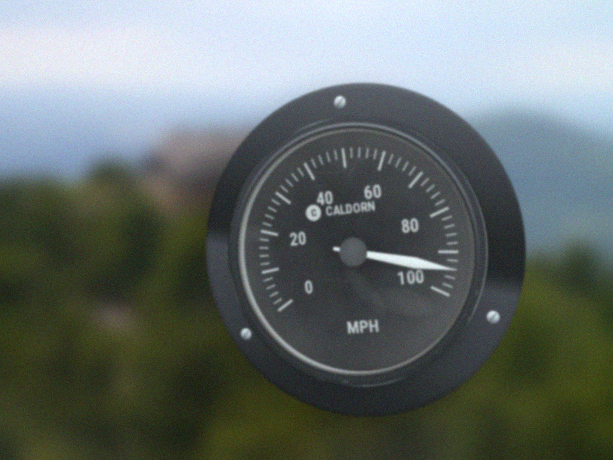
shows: 94 mph
